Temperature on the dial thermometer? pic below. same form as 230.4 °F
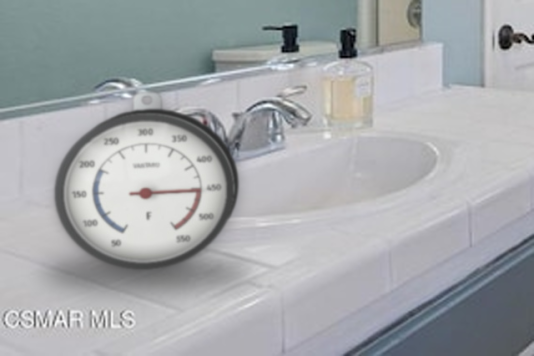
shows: 450 °F
